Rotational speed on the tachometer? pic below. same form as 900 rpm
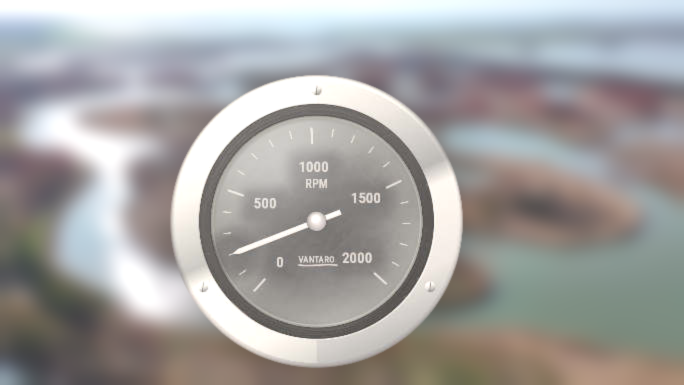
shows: 200 rpm
